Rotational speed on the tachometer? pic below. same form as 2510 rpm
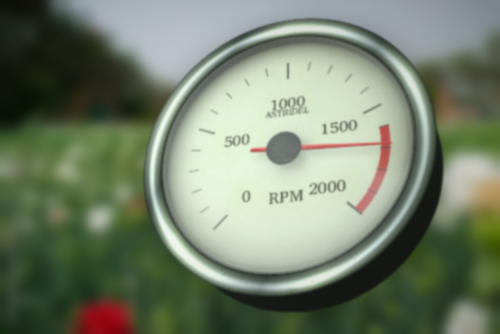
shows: 1700 rpm
